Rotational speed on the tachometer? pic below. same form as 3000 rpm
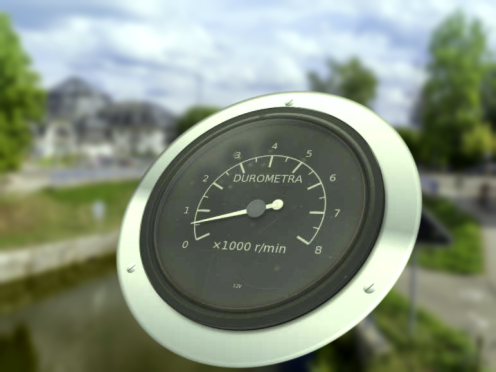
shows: 500 rpm
